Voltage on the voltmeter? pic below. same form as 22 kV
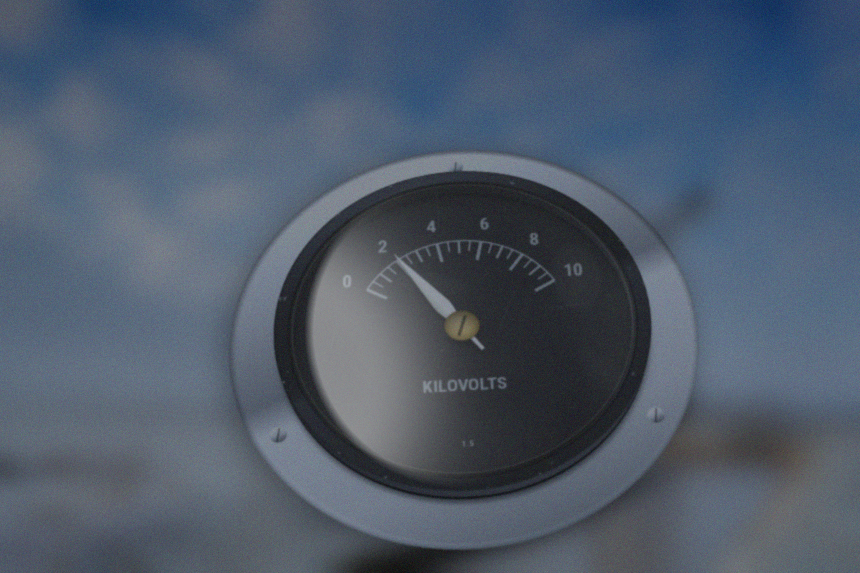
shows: 2 kV
